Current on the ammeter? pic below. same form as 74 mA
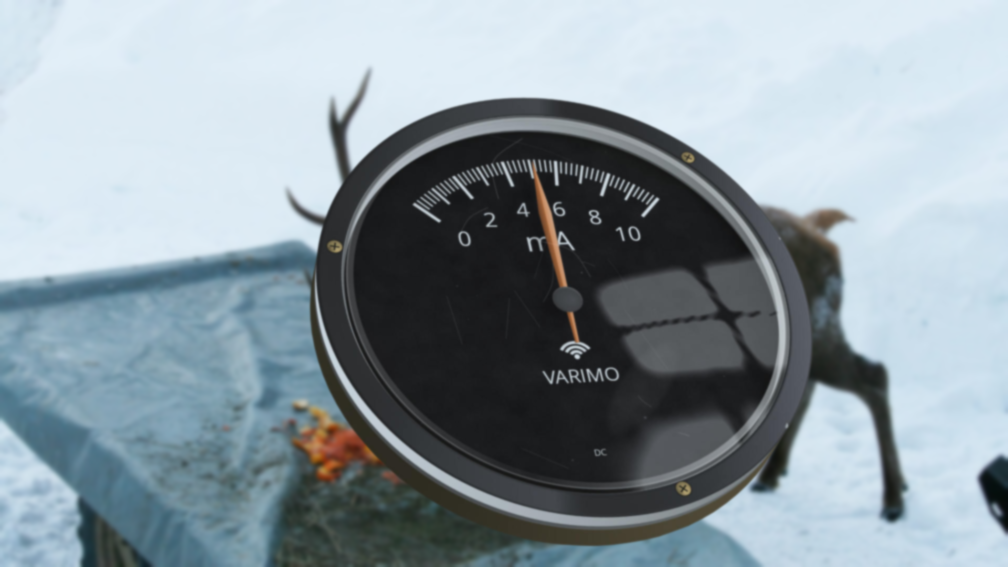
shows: 5 mA
